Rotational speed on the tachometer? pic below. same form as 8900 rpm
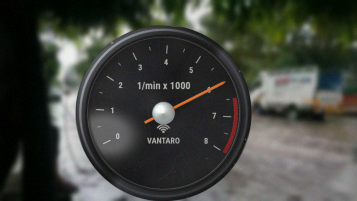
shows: 6000 rpm
